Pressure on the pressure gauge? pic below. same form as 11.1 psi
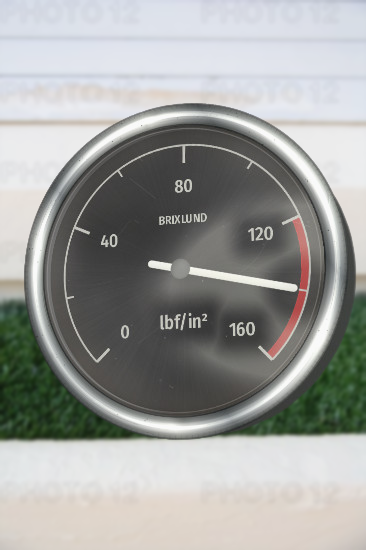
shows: 140 psi
